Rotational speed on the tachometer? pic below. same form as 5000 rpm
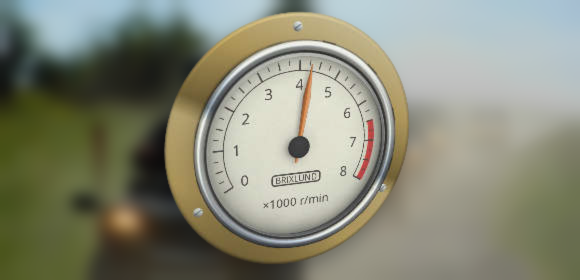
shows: 4250 rpm
